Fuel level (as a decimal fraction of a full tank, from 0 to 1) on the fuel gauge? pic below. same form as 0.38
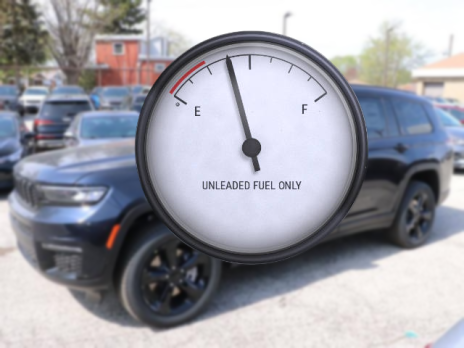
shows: 0.375
